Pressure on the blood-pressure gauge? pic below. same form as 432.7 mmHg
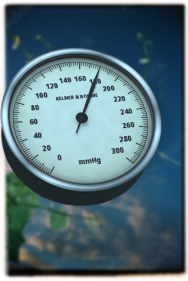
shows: 180 mmHg
